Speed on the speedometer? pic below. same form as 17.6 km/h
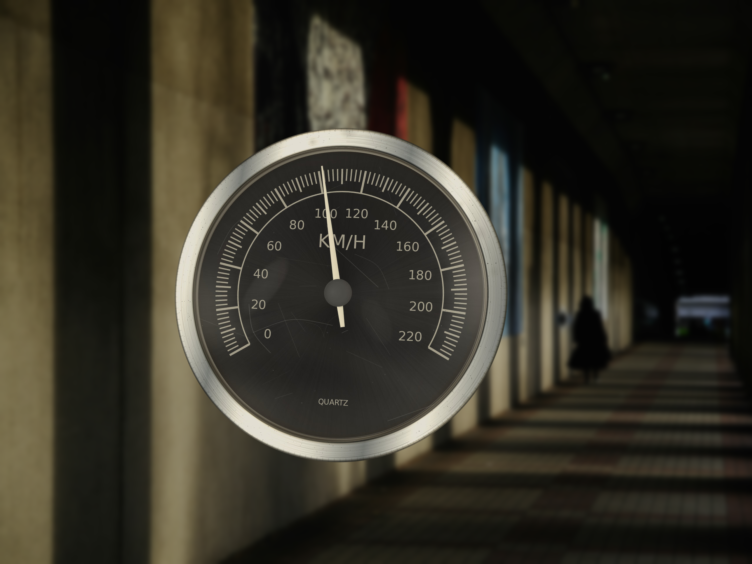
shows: 102 km/h
